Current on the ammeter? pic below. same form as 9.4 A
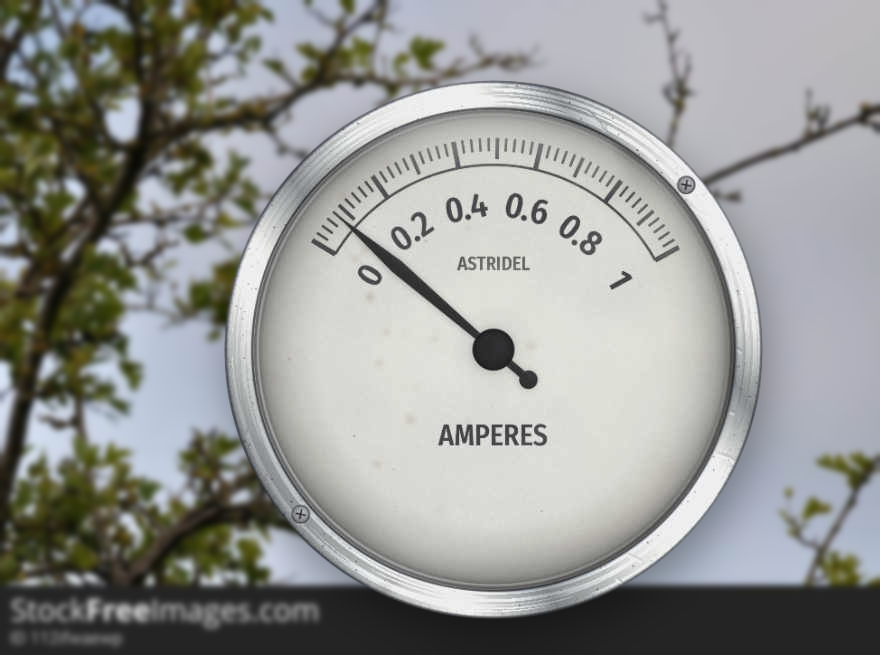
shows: 0.08 A
